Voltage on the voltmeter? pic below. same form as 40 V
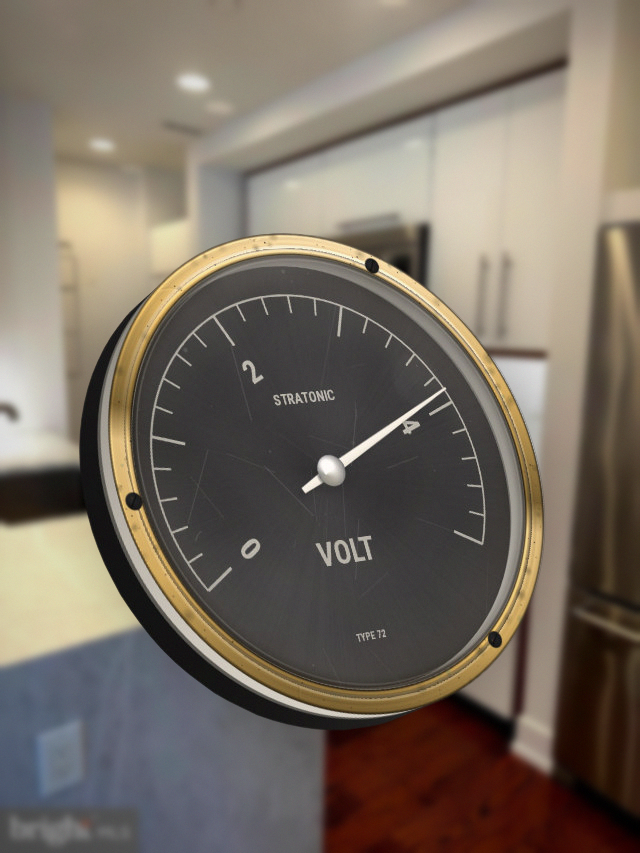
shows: 3.9 V
